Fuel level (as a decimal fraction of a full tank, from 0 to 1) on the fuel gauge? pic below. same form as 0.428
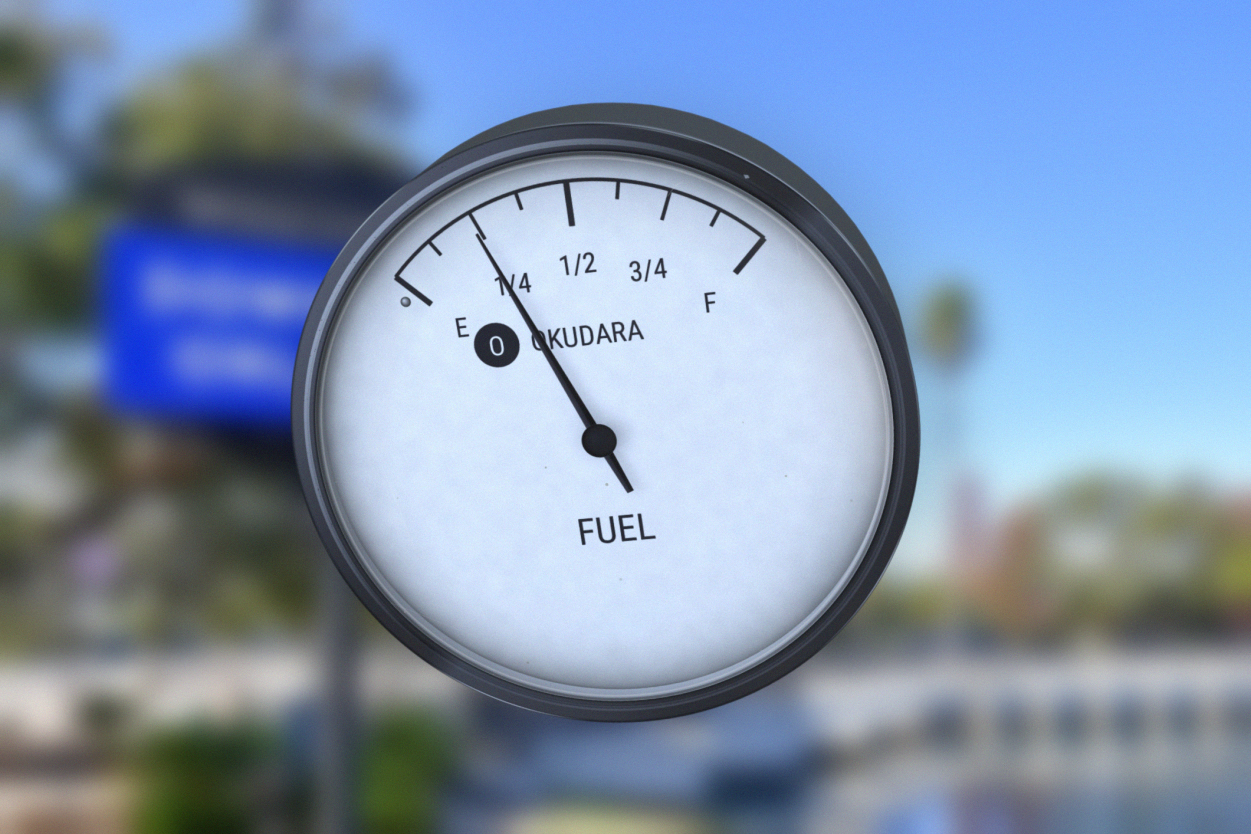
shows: 0.25
